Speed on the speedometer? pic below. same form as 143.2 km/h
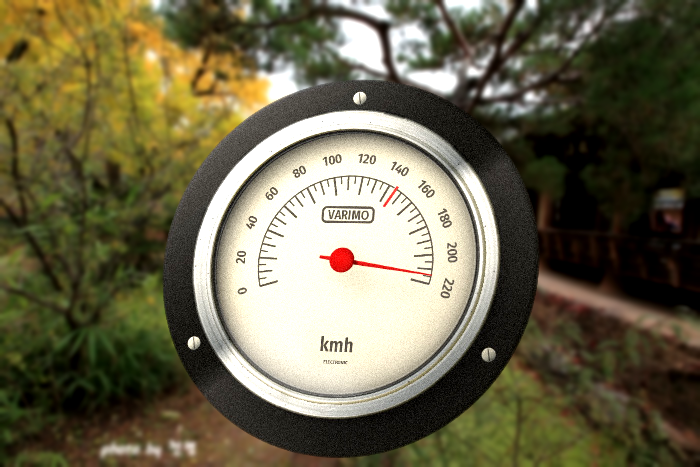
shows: 215 km/h
